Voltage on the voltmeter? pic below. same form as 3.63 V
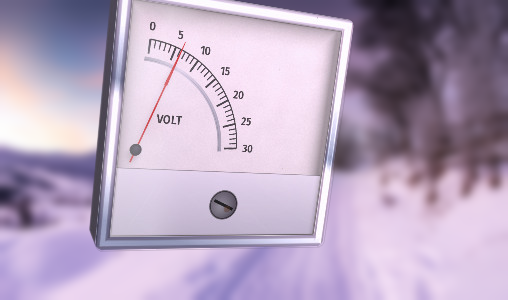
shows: 6 V
